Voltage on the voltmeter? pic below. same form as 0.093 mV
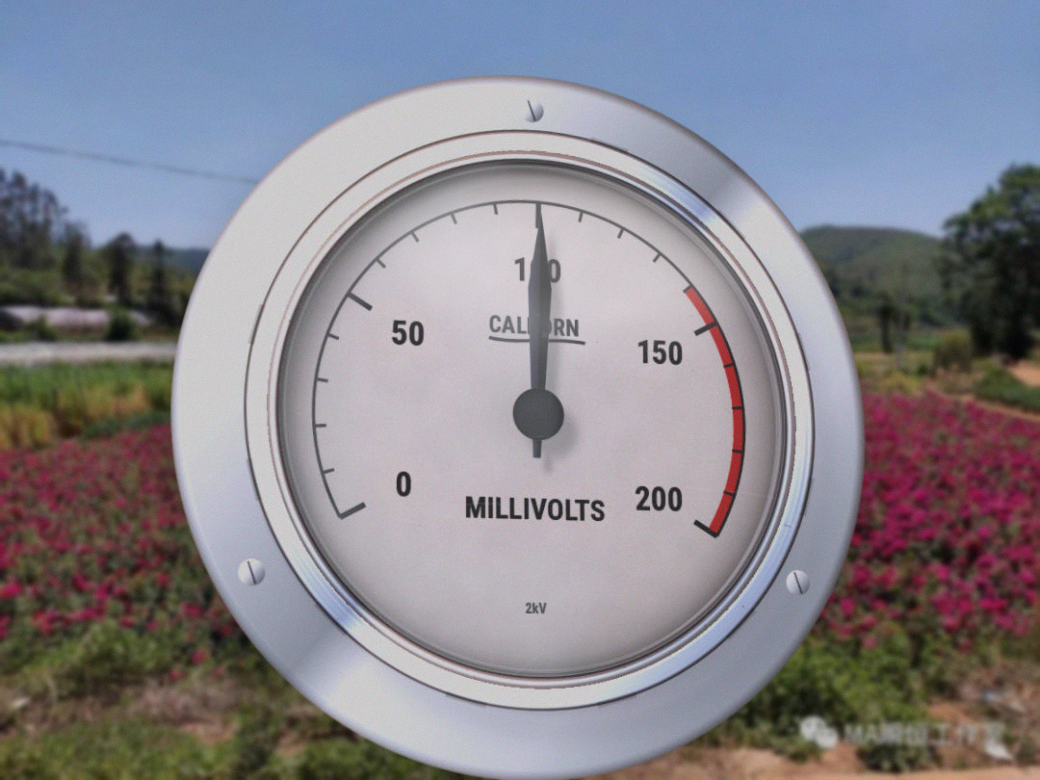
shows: 100 mV
